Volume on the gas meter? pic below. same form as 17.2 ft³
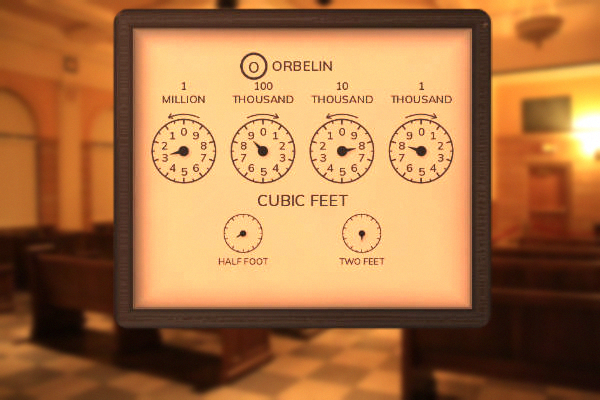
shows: 287800 ft³
